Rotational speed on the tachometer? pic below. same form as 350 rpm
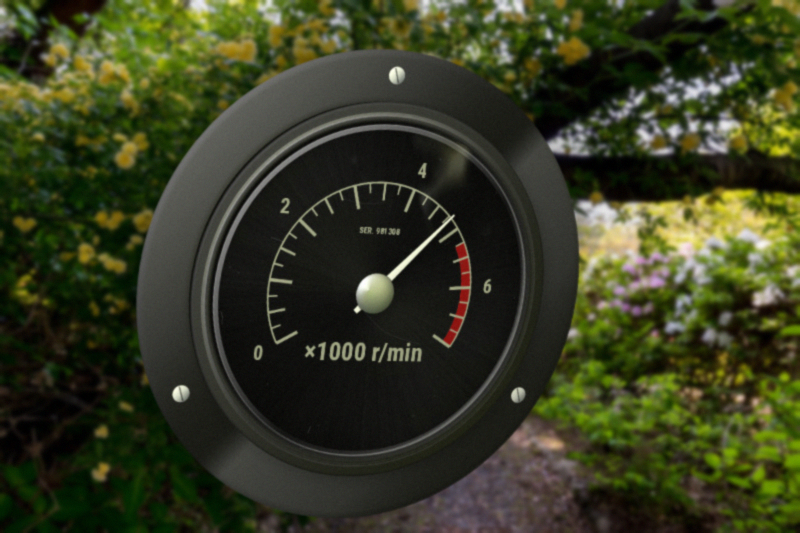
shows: 4750 rpm
